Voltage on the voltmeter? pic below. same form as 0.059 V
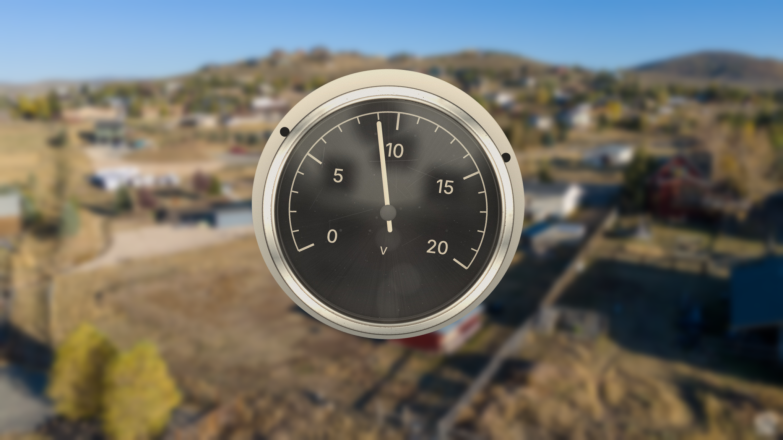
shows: 9 V
